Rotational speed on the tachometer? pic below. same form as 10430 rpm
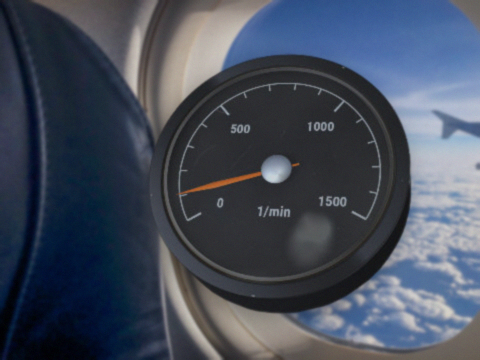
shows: 100 rpm
